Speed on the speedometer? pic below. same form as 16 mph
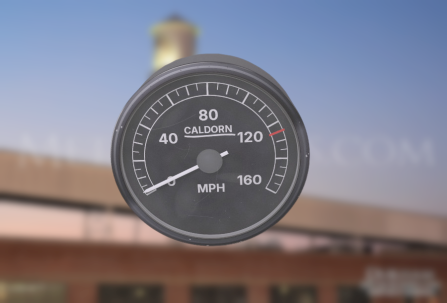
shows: 2.5 mph
